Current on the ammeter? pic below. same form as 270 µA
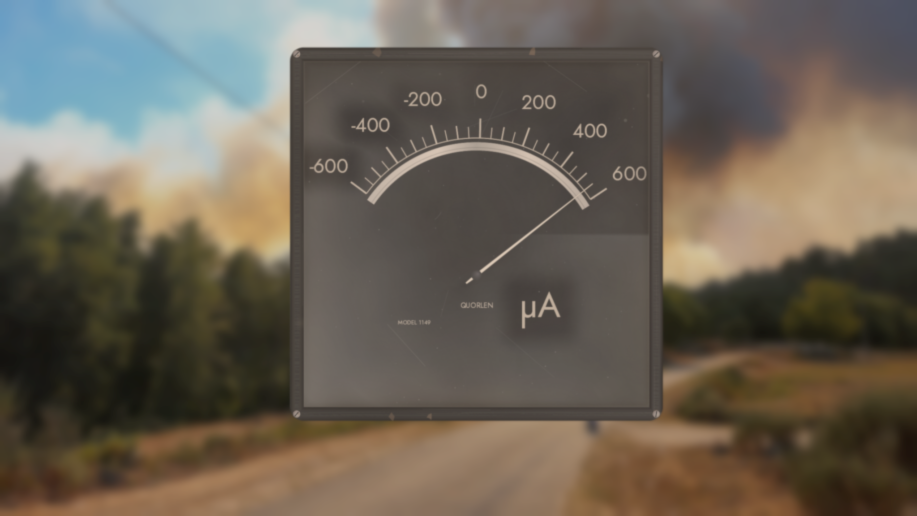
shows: 550 µA
